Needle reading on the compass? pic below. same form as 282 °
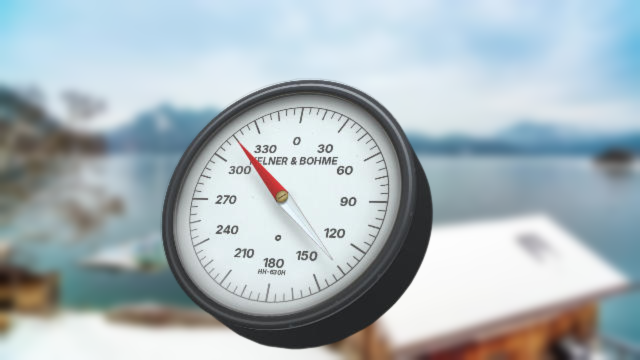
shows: 315 °
